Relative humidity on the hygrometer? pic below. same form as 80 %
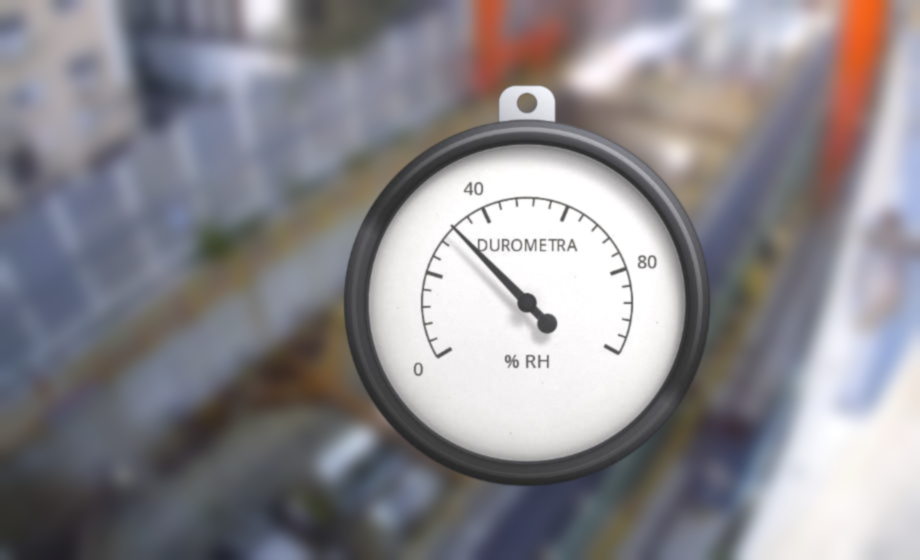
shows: 32 %
